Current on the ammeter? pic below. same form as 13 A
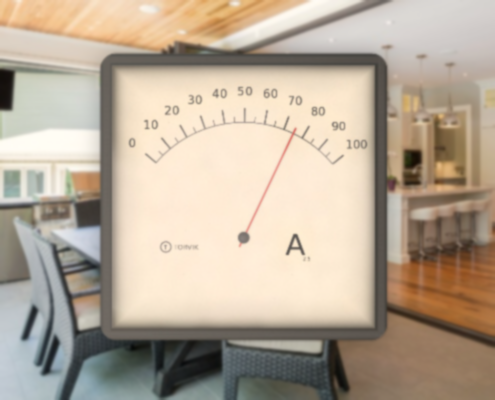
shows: 75 A
